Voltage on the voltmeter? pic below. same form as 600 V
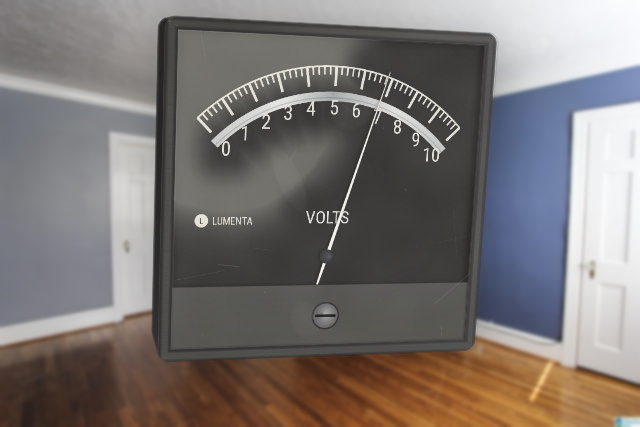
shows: 6.8 V
